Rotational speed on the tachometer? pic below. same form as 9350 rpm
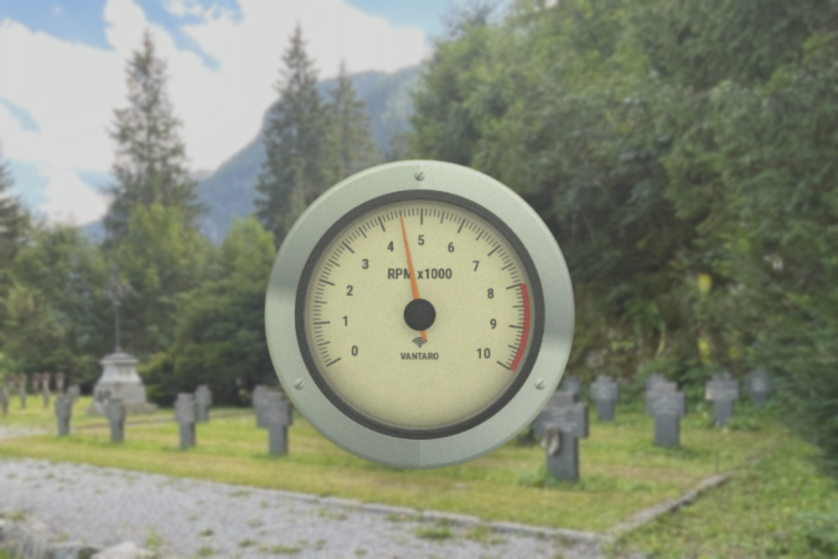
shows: 4500 rpm
